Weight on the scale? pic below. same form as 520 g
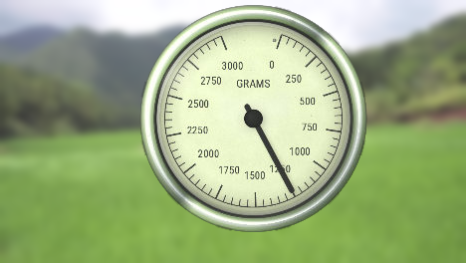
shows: 1250 g
